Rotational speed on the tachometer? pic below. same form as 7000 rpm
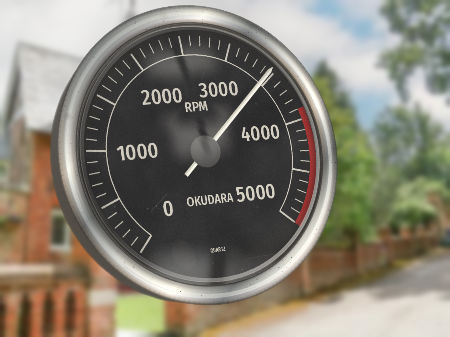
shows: 3450 rpm
